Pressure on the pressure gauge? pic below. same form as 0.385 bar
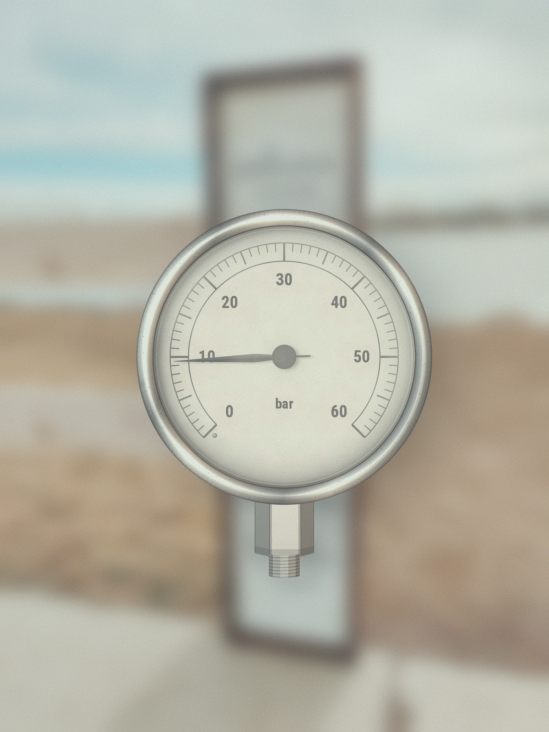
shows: 9.5 bar
